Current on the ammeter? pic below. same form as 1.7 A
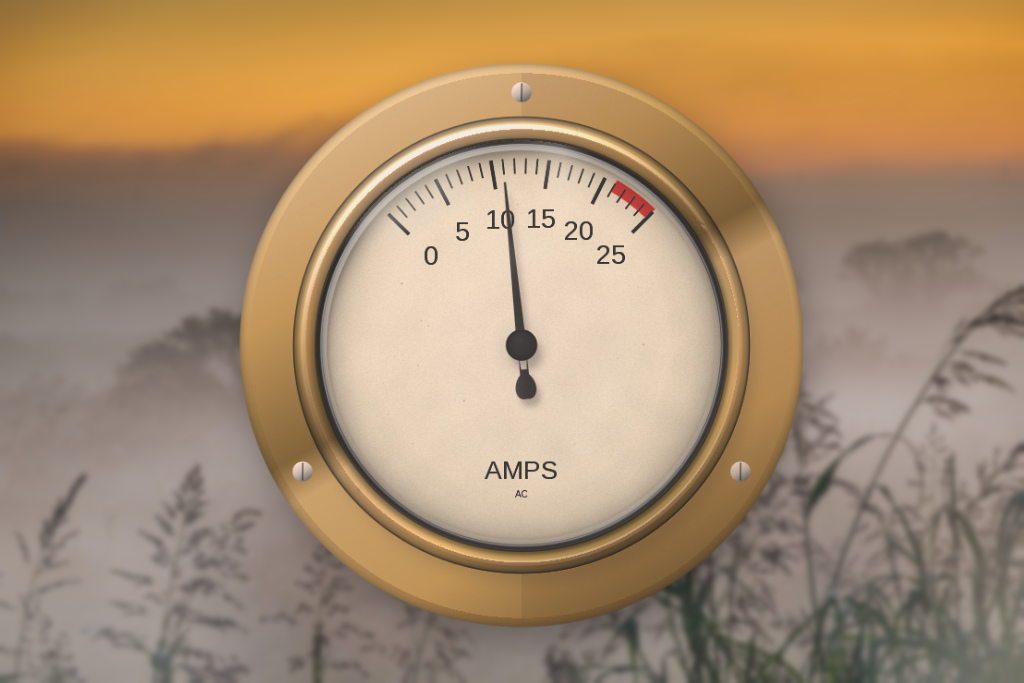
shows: 11 A
